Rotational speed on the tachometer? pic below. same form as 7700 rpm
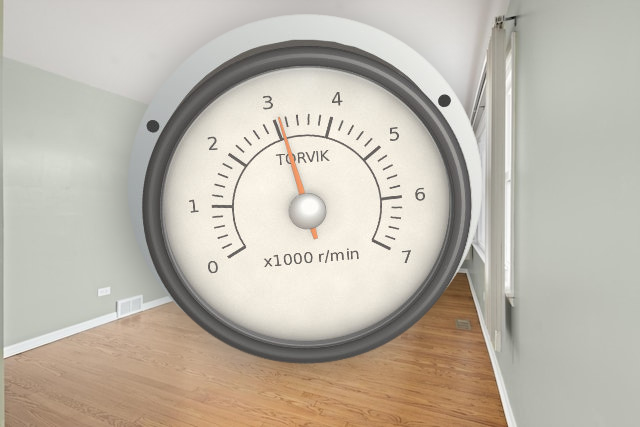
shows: 3100 rpm
